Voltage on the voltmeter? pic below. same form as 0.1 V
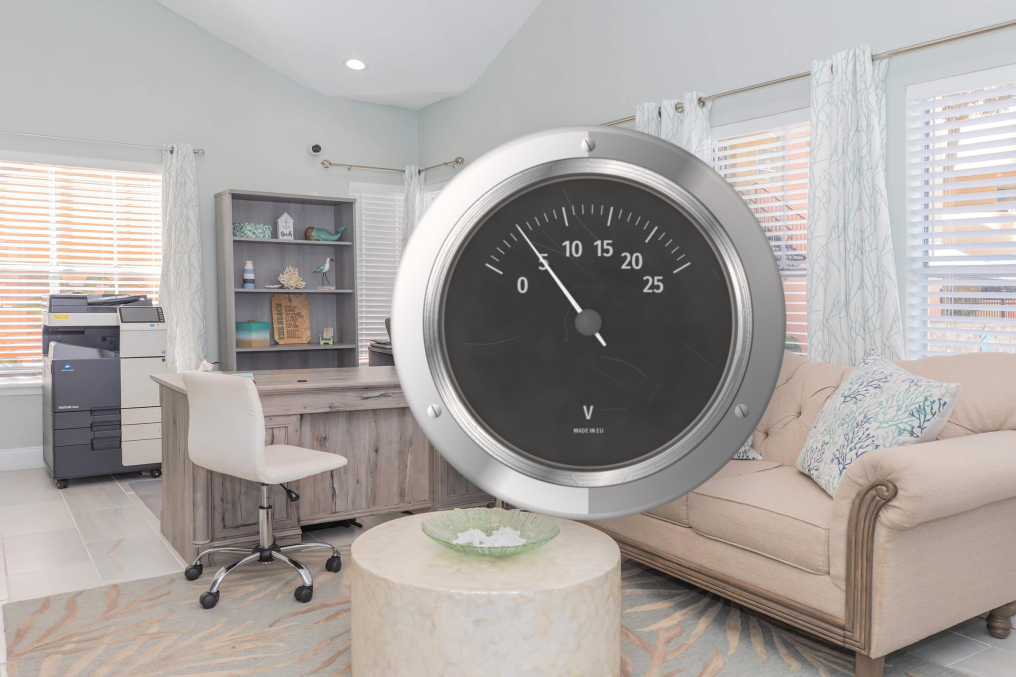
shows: 5 V
